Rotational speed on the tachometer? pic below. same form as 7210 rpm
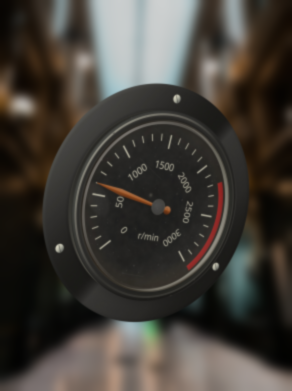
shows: 600 rpm
